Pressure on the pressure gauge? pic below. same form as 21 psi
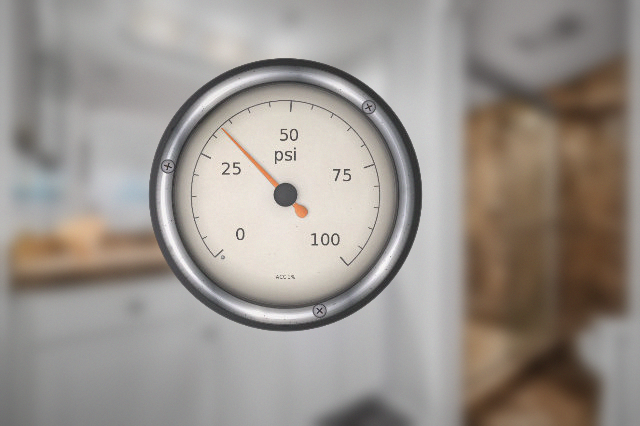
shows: 32.5 psi
